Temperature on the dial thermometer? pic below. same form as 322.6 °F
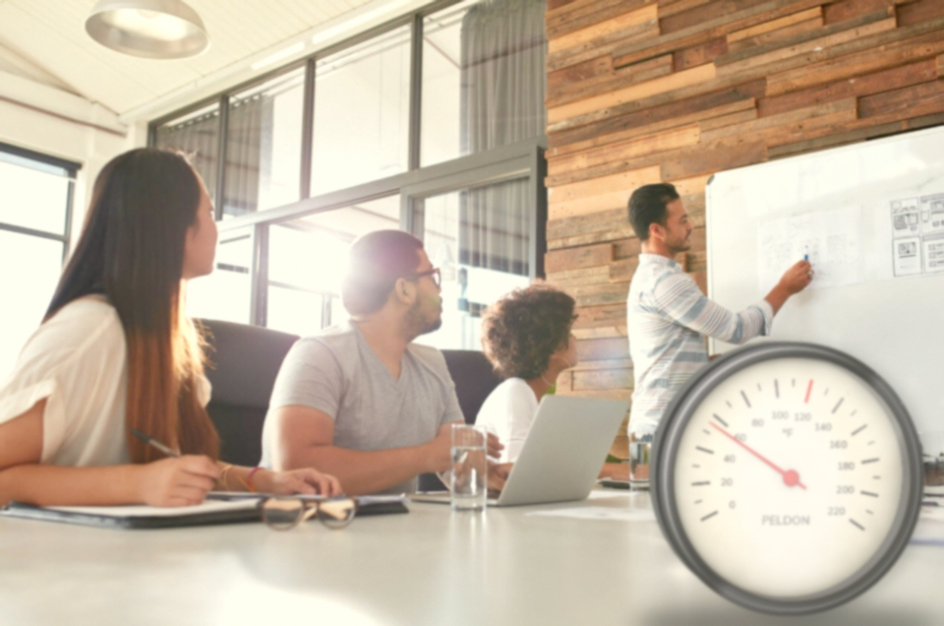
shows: 55 °F
